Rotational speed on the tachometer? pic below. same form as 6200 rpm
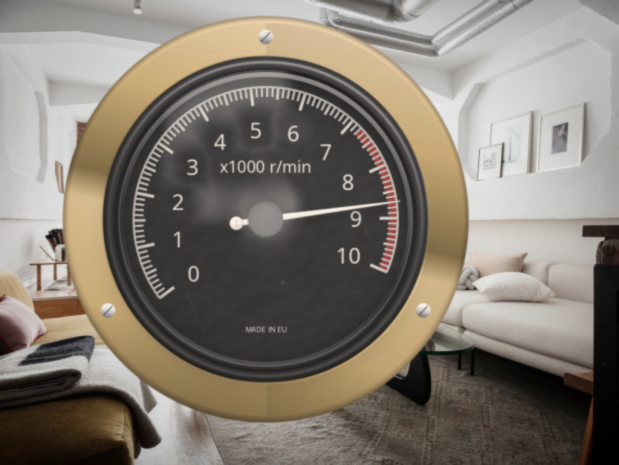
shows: 8700 rpm
